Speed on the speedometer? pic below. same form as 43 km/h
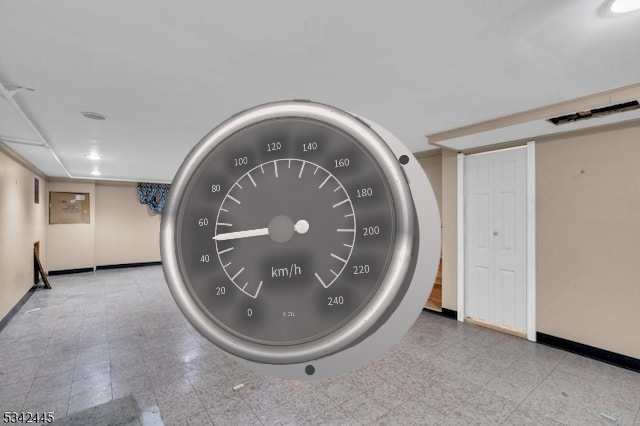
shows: 50 km/h
